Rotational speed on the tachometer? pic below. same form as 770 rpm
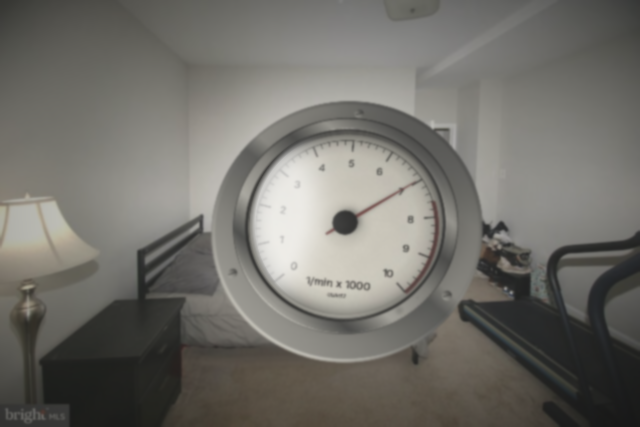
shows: 7000 rpm
